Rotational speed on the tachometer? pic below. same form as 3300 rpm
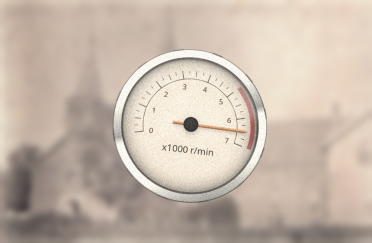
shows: 6500 rpm
